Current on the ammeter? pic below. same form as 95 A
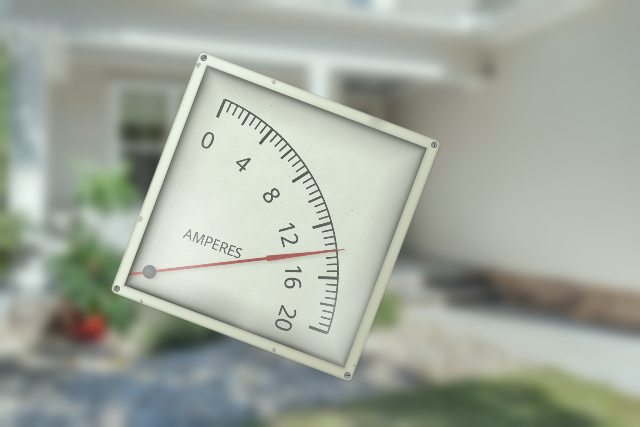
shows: 14 A
